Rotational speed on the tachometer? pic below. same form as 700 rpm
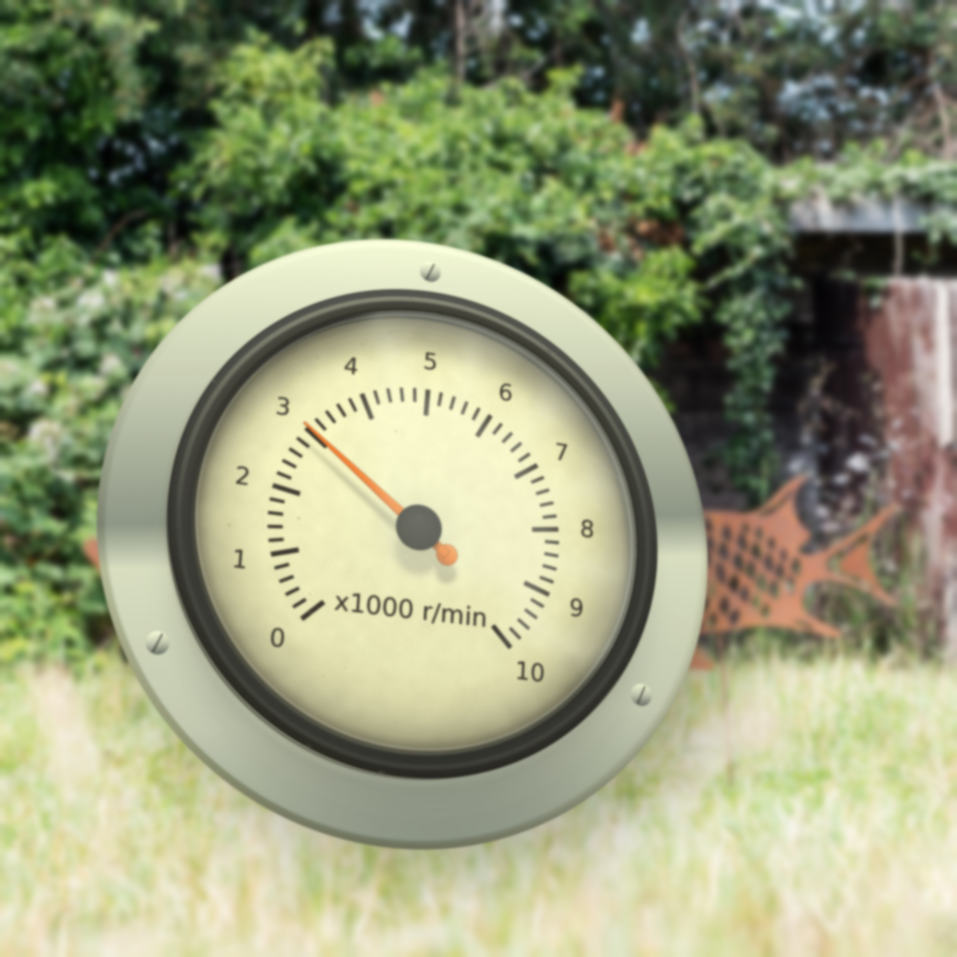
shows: 3000 rpm
